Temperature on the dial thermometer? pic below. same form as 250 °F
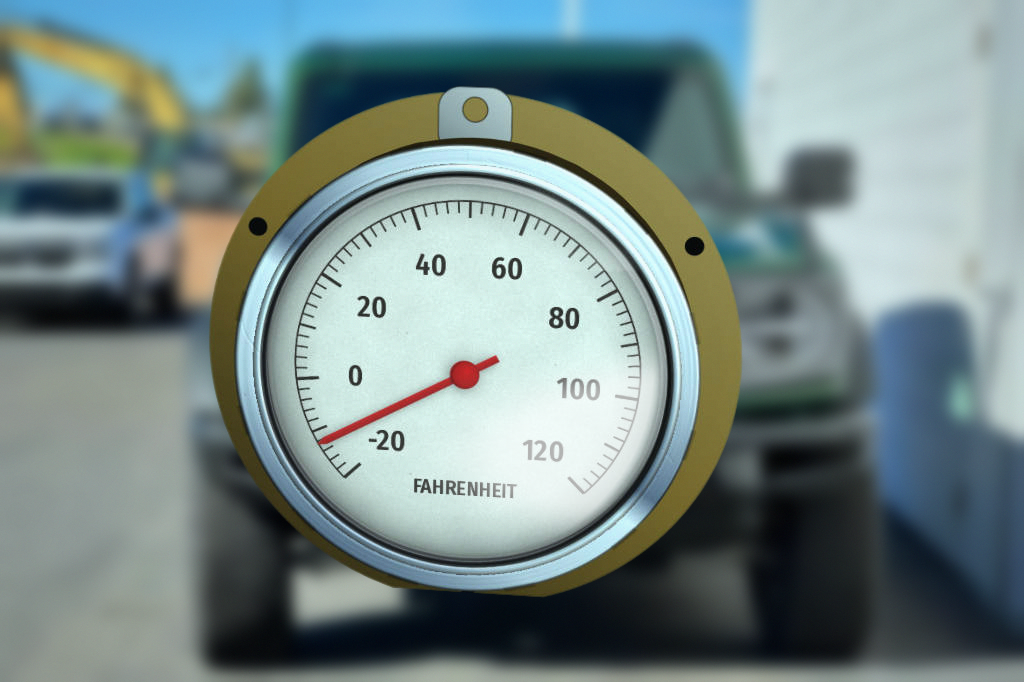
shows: -12 °F
